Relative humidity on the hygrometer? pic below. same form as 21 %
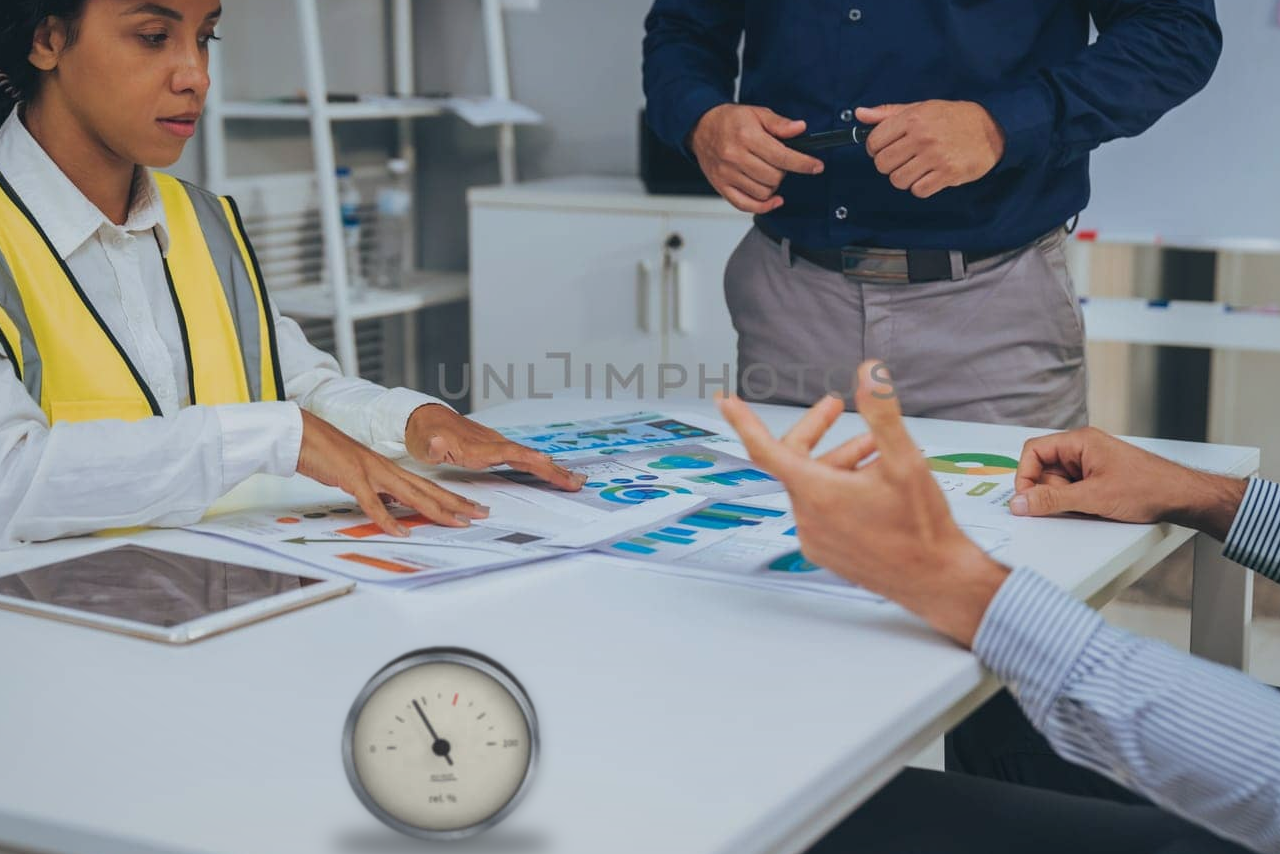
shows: 35 %
